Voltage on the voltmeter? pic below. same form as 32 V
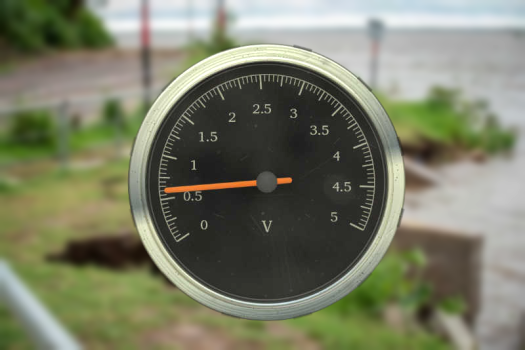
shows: 0.6 V
